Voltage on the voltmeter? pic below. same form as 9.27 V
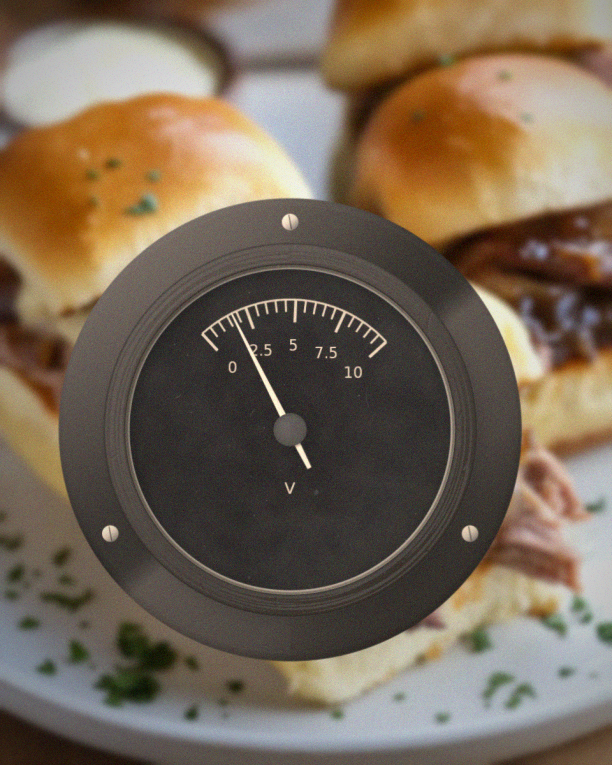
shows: 1.75 V
